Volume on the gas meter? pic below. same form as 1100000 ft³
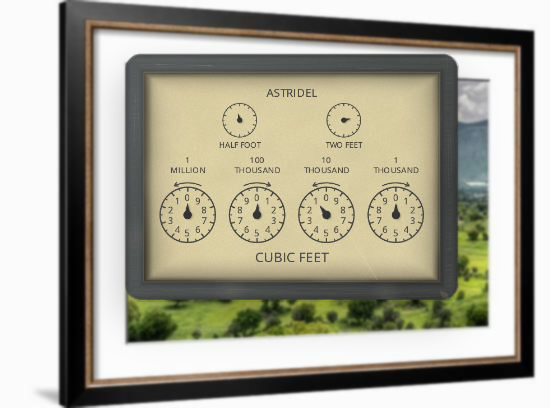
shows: 1000 ft³
